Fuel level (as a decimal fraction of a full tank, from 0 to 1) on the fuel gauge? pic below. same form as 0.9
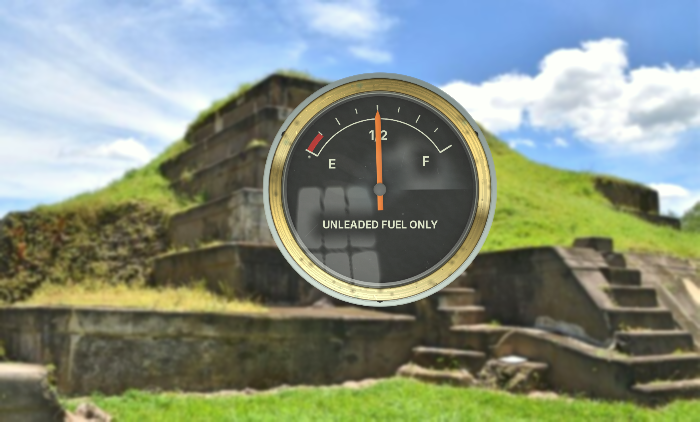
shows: 0.5
